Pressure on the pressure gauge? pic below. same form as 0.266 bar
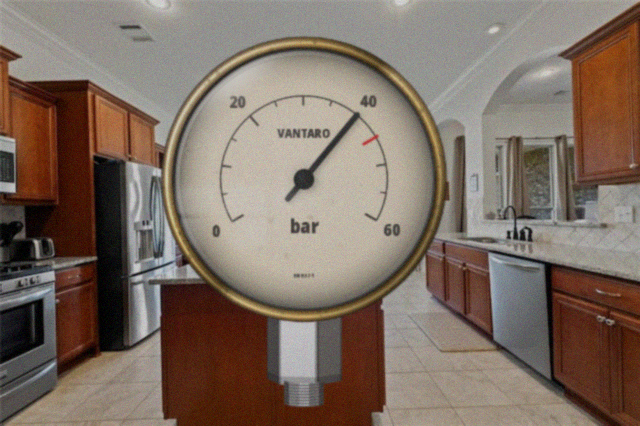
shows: 40 bar
